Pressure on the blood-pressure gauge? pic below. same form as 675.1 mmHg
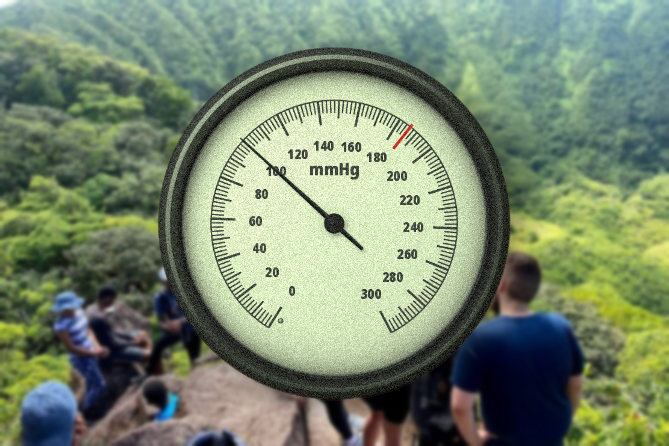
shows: 100 mmHg
